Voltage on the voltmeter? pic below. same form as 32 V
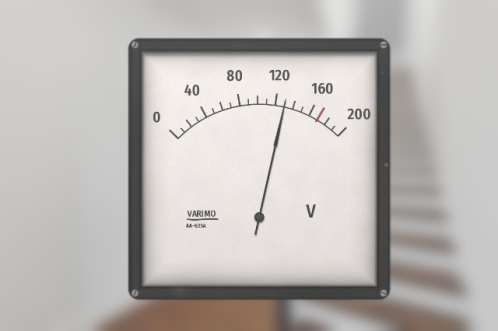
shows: 130 V
